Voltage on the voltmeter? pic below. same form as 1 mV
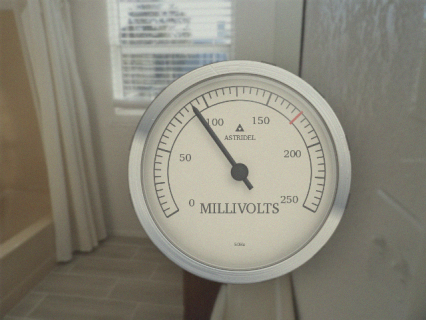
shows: 90 mV
